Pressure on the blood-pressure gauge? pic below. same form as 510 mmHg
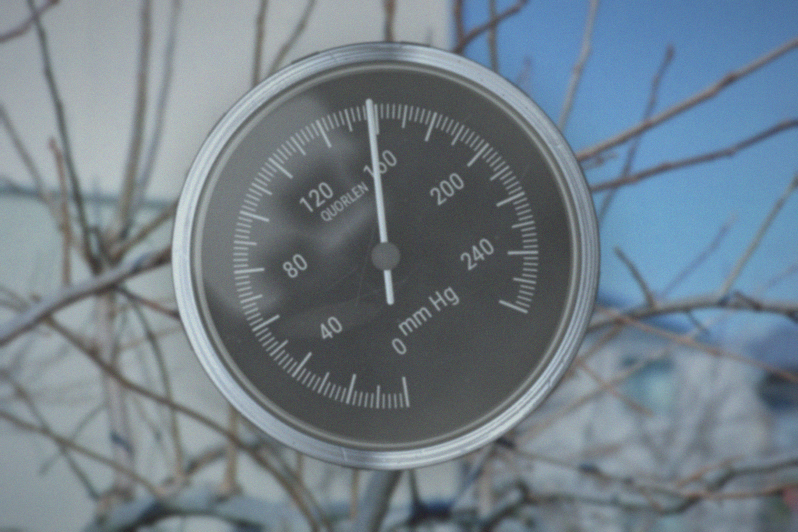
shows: 158 mmHg
